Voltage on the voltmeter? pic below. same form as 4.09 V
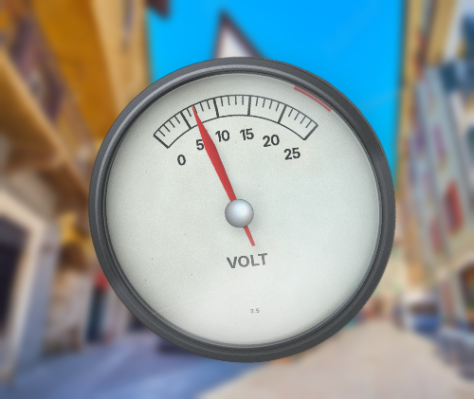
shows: 7 V
